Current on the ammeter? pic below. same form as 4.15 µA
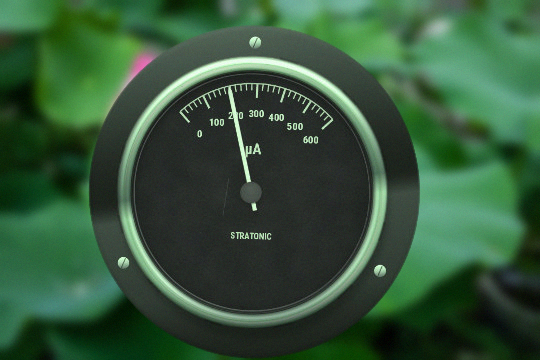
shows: 200 µA
